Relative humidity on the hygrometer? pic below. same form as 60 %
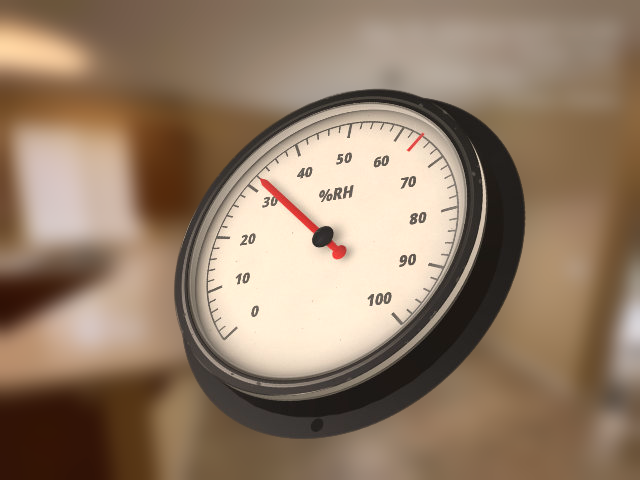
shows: 32 %
